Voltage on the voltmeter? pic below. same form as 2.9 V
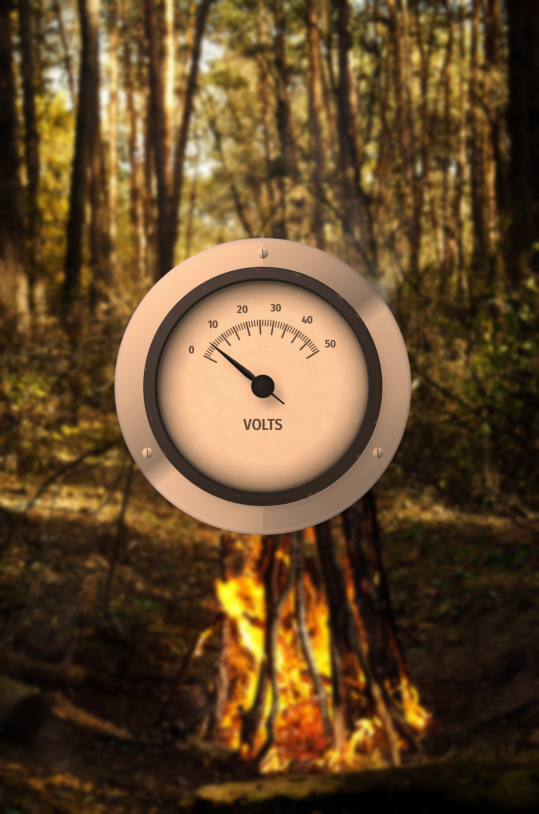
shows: 5 V
